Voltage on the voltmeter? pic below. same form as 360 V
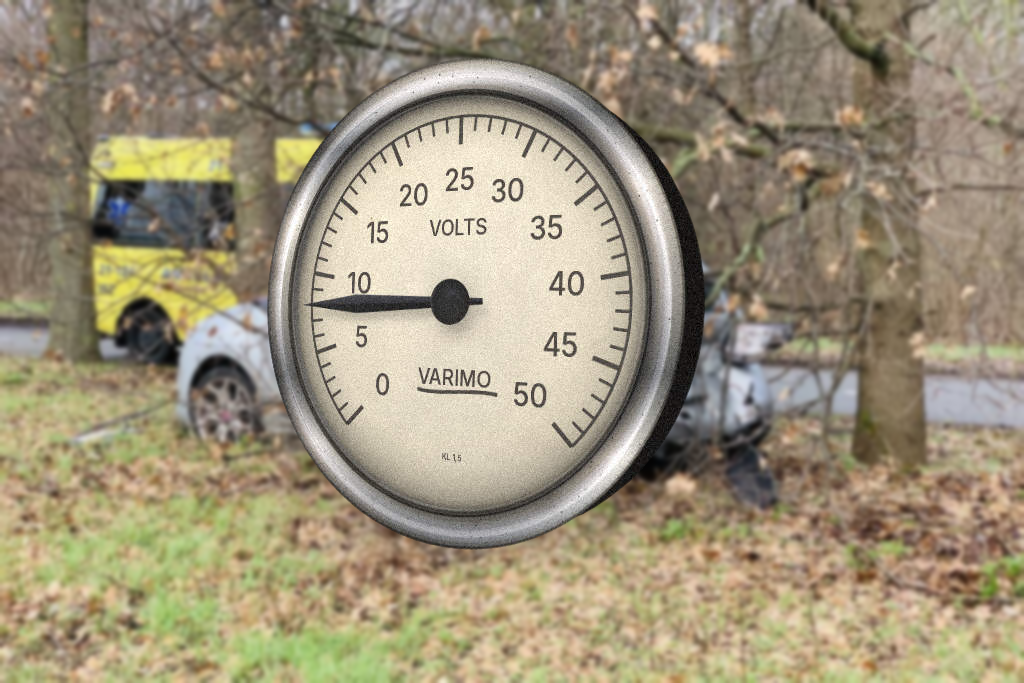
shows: 8 V
